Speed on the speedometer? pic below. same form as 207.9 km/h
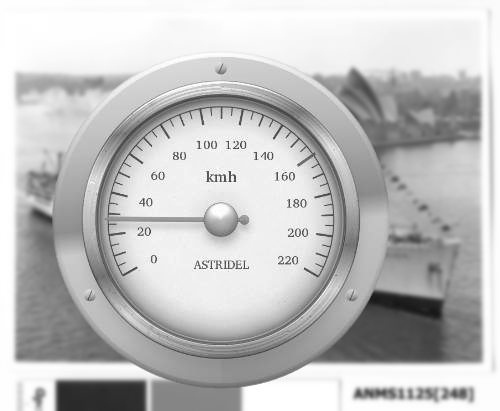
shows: 27.5 km/h
